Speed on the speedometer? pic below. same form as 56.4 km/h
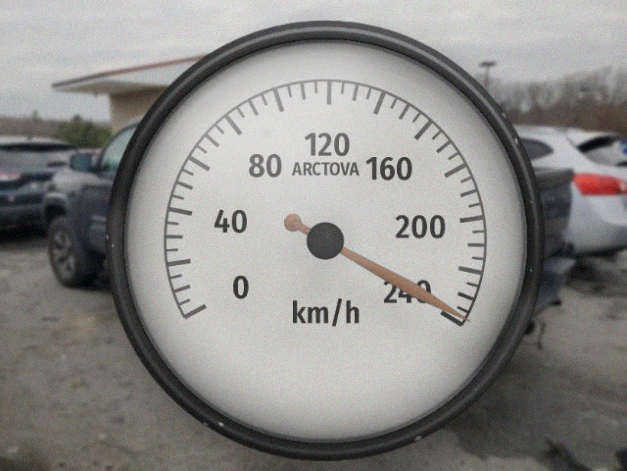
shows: 237.5 km/h
